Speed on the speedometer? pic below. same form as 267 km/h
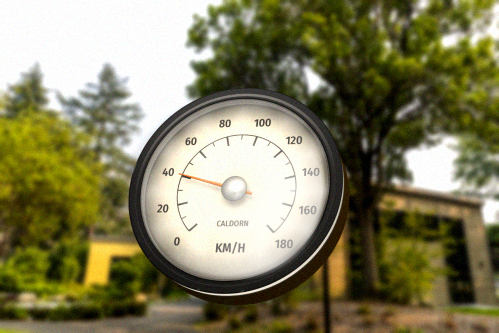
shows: 40 km/h
